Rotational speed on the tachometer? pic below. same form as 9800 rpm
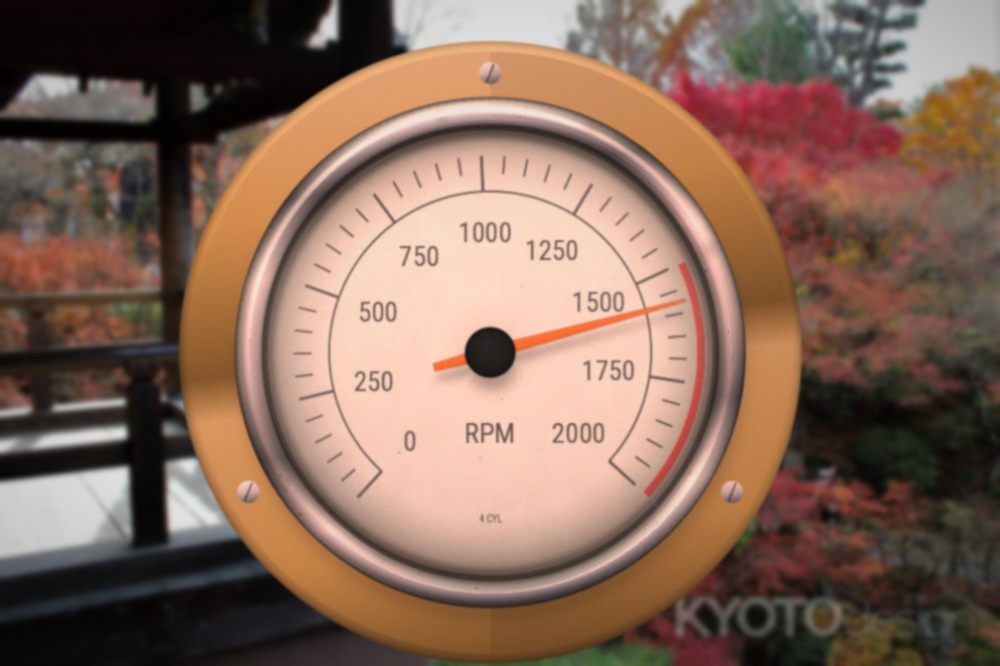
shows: 1575 rpm
